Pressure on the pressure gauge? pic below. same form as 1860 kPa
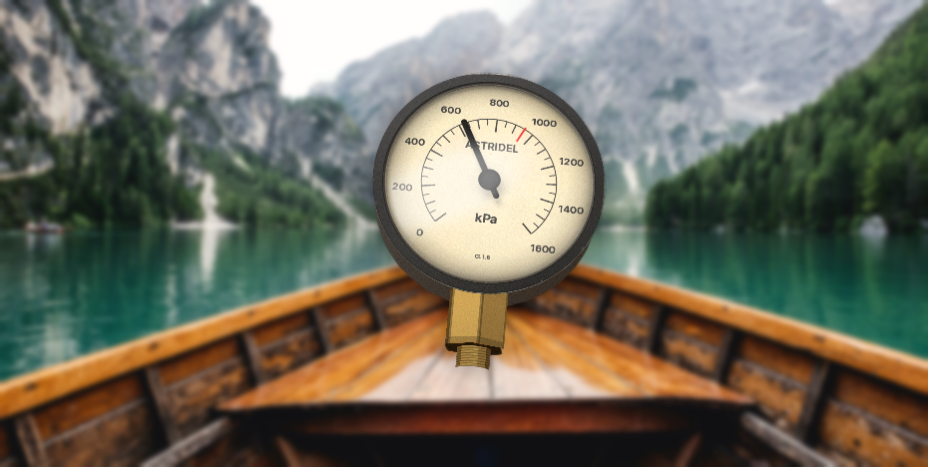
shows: 625 kPa
